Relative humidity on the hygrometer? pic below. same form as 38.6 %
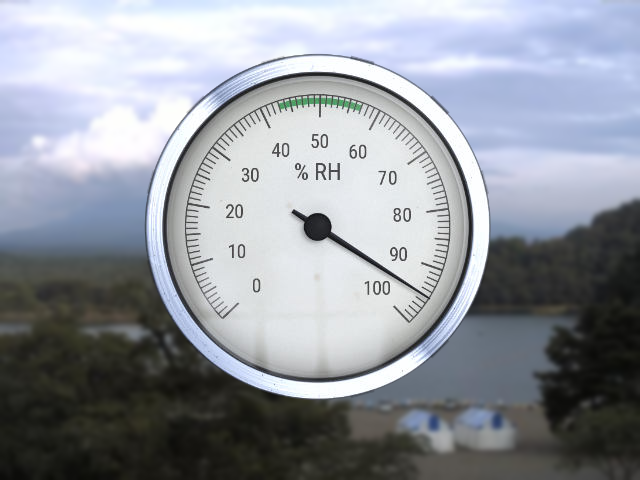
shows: 95 %
